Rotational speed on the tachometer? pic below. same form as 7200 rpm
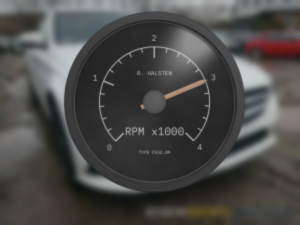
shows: 3000 rpm
